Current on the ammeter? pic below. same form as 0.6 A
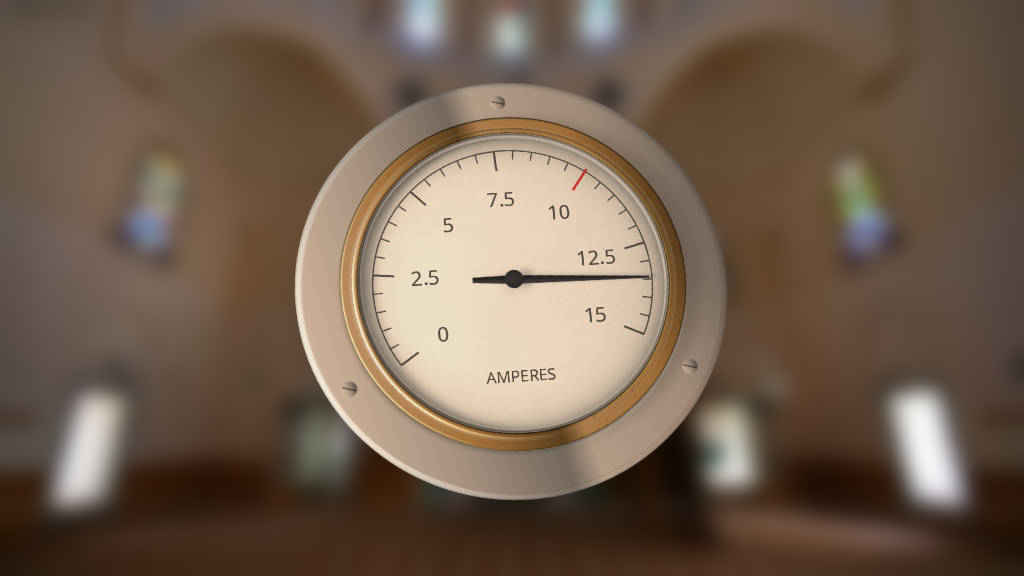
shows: 13.5 A
